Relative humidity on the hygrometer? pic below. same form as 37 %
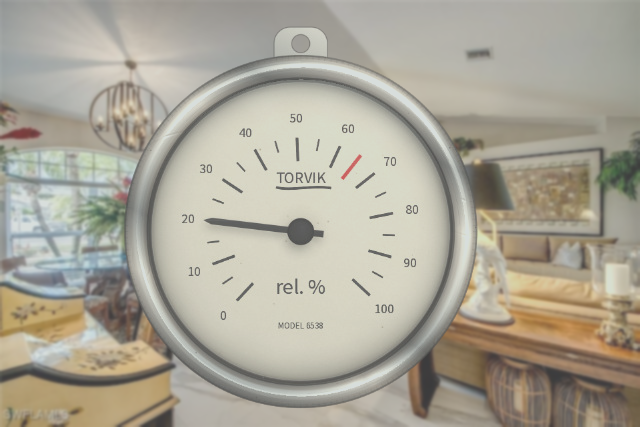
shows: 20 %
